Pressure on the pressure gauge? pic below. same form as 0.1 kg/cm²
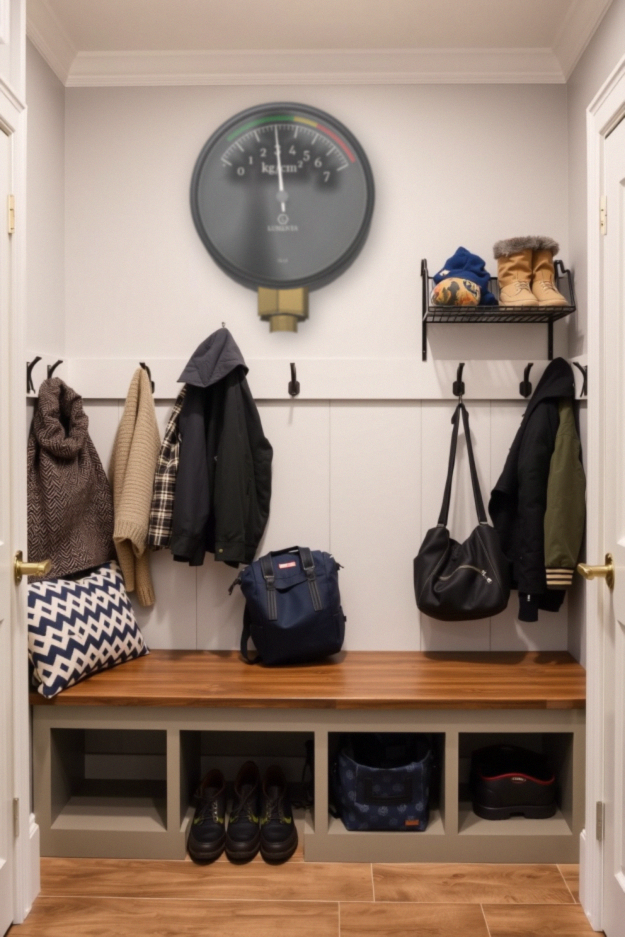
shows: 3 kg/cm²
